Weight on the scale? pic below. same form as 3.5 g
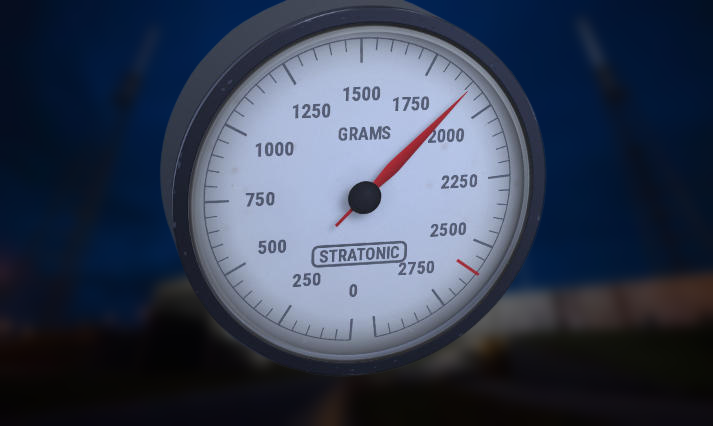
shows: 1900 g
